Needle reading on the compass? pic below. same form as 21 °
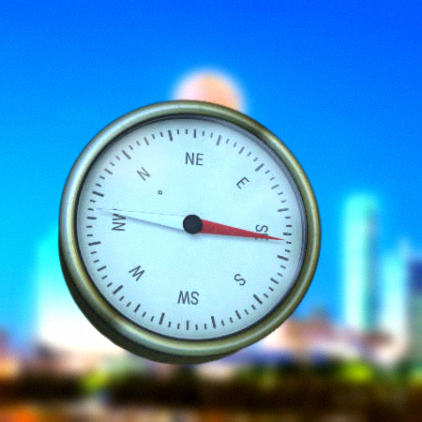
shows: 140 °
